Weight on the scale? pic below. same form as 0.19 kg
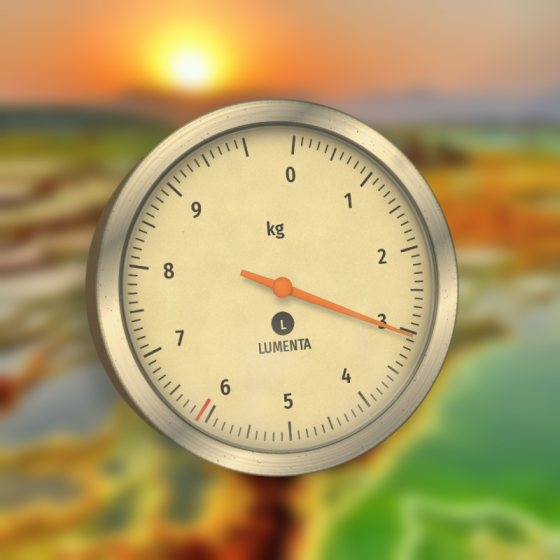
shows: 3.05 kg
